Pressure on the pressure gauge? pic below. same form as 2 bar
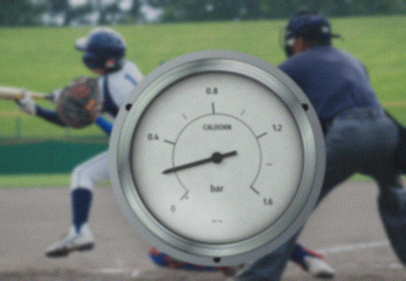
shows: 0.2 bar
